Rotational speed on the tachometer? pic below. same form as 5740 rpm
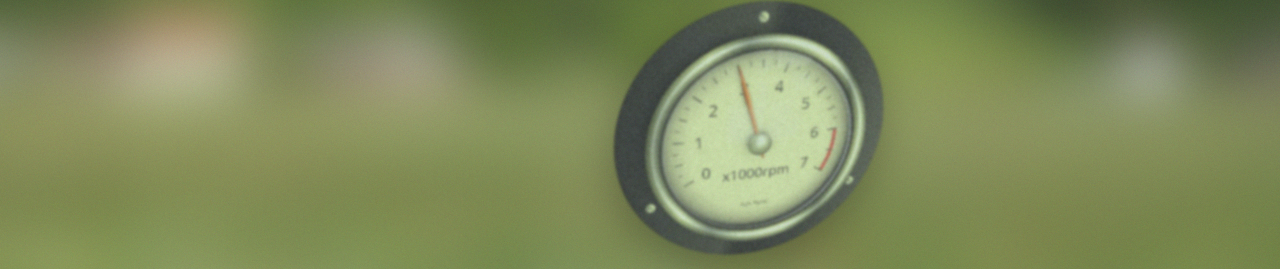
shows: 3000 rpm
